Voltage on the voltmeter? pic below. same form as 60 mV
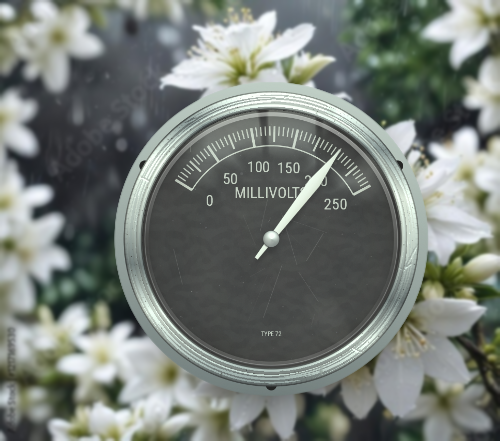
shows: 200 mV
